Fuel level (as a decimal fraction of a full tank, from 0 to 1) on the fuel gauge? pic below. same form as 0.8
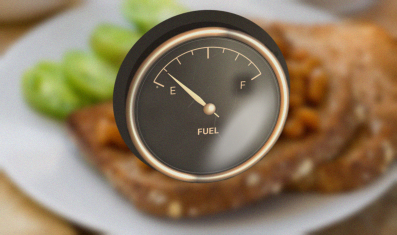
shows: 0.125
